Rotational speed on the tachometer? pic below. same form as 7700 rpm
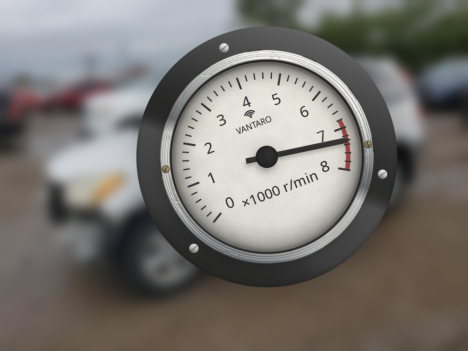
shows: 7300 rpm
